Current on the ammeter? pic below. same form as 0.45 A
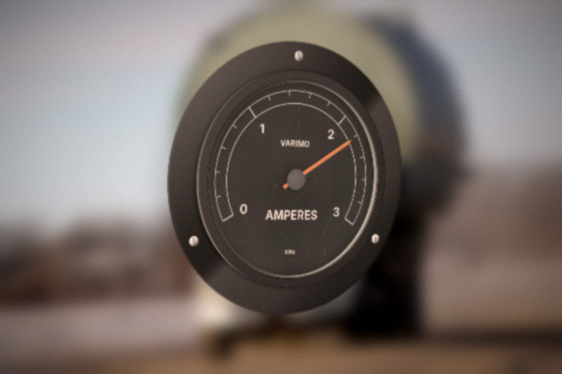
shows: 2.2 A
